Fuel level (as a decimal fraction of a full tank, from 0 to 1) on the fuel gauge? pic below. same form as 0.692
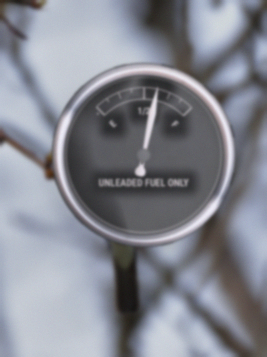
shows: 0.625
